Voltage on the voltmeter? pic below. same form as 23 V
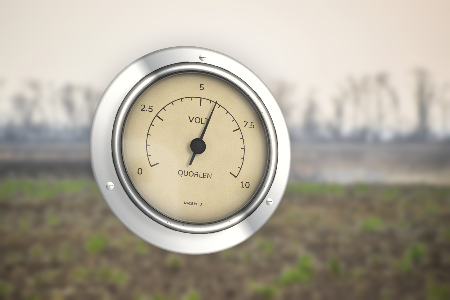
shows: 5.75 V
